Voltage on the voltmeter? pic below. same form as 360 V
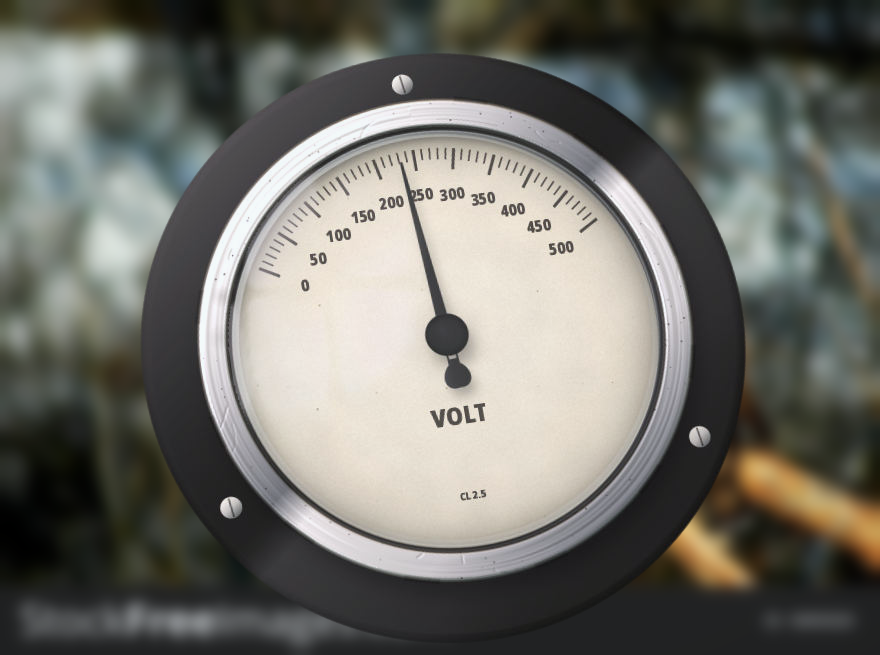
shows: 230 V
